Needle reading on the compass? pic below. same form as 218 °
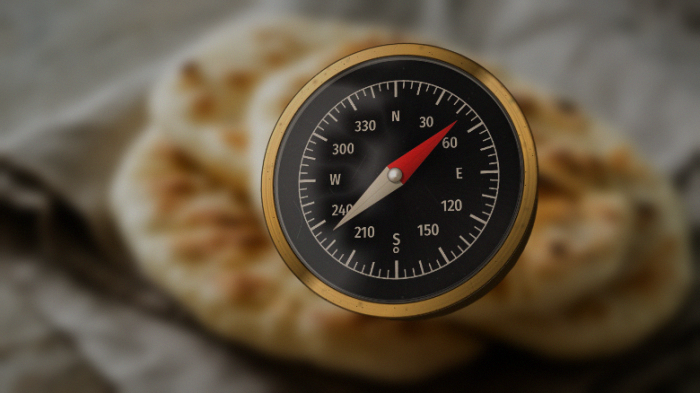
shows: 50 °
